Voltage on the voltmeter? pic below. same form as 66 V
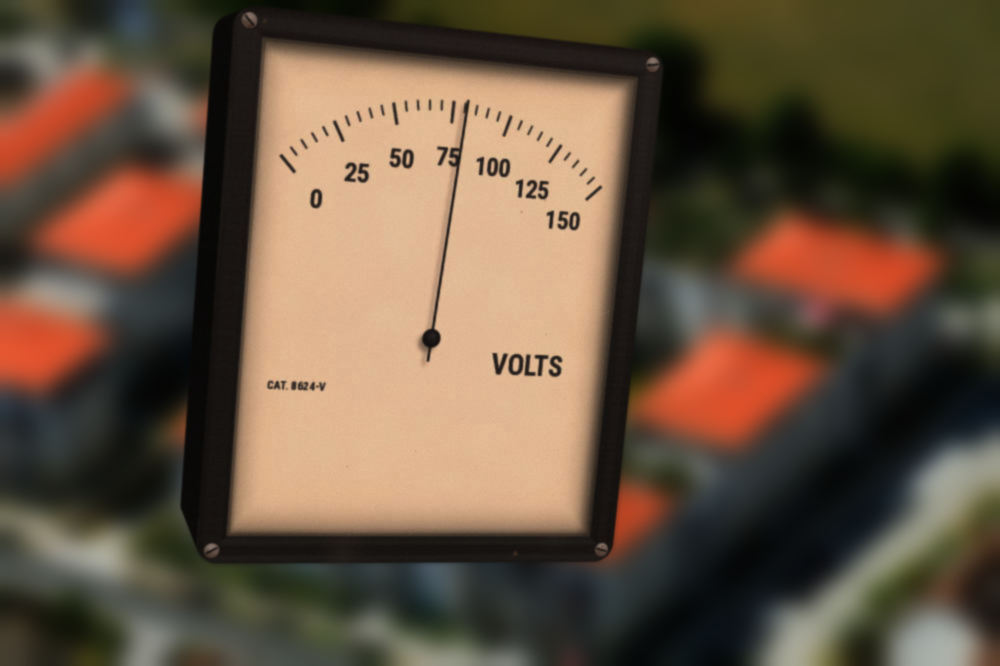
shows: 80 V
